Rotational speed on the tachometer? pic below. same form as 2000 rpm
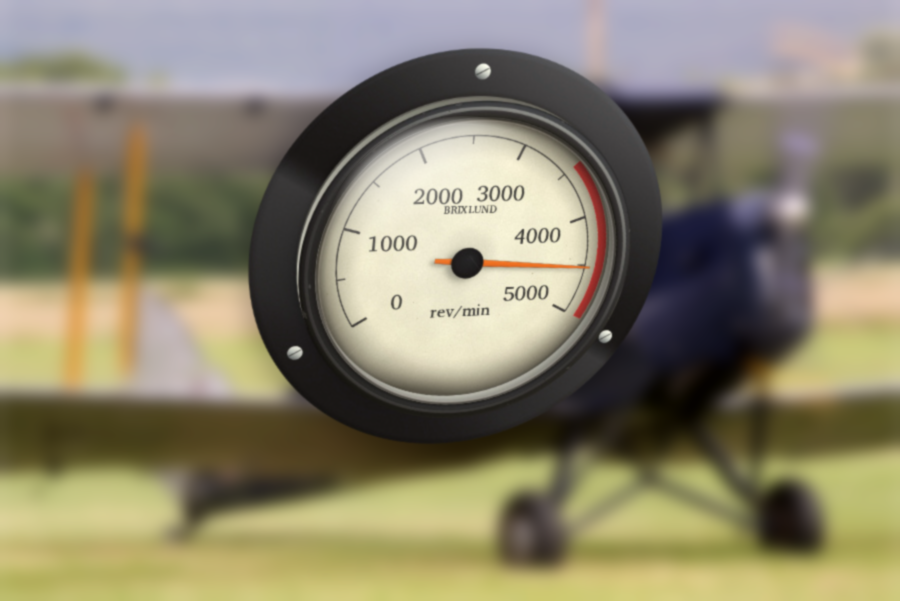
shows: 4500 rpm
